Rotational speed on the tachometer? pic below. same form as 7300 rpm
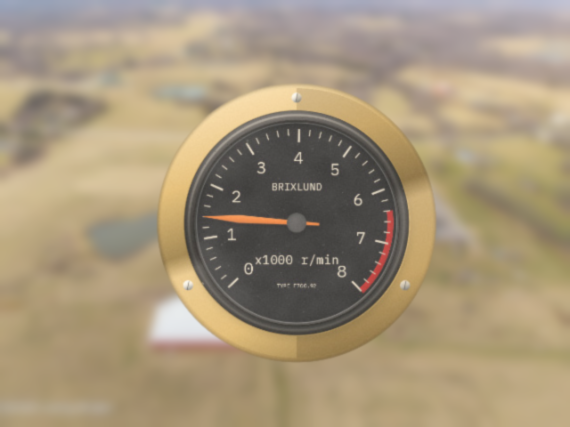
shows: 1400 rpm
